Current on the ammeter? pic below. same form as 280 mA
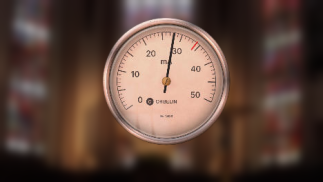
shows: 28 mA
